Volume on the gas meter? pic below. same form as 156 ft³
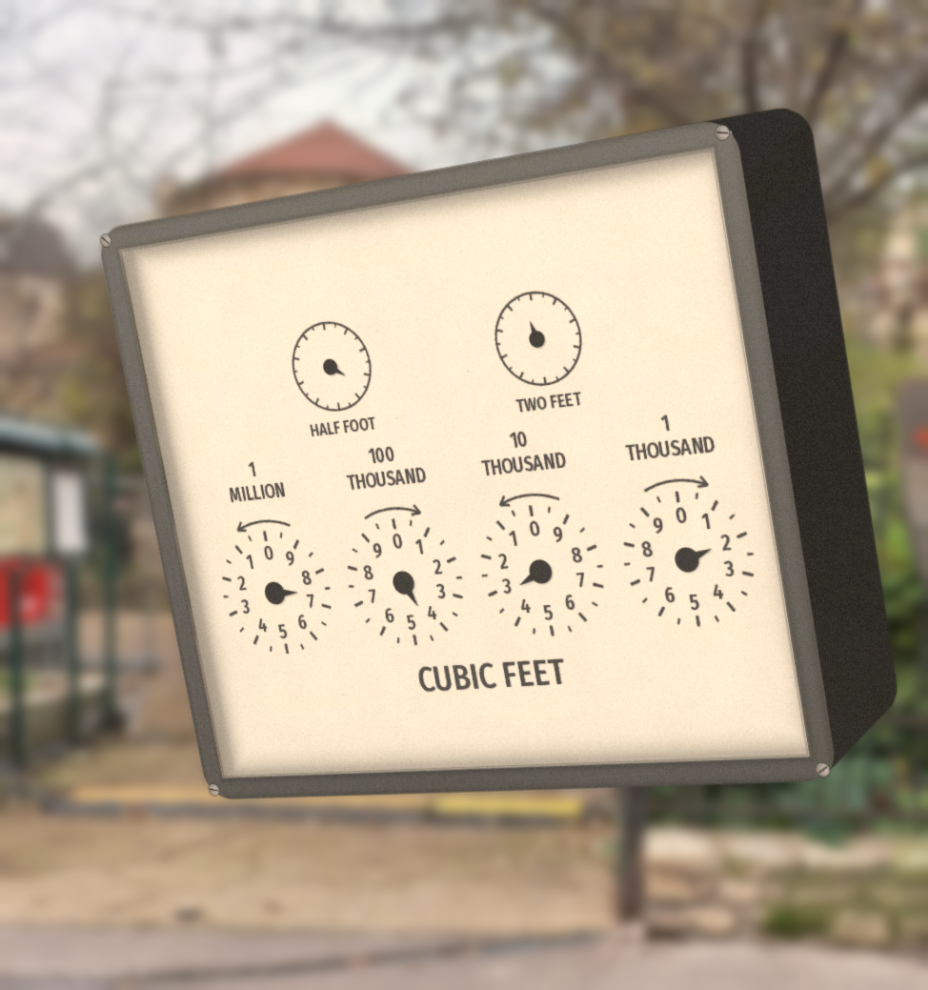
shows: 743200 ft³
